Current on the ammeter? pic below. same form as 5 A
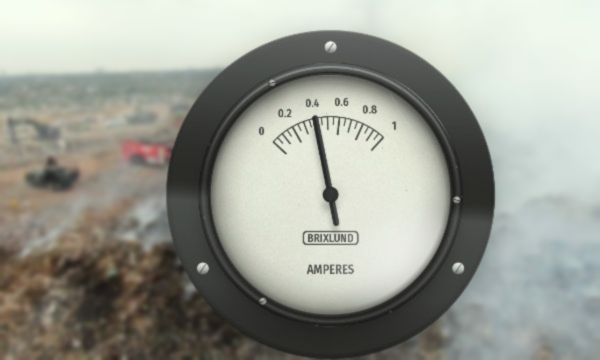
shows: 0.4 A
